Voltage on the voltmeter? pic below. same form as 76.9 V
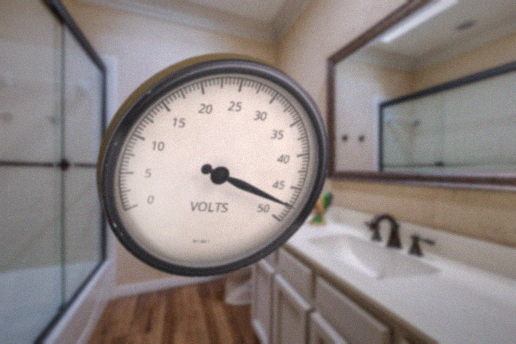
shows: 47.5 V
